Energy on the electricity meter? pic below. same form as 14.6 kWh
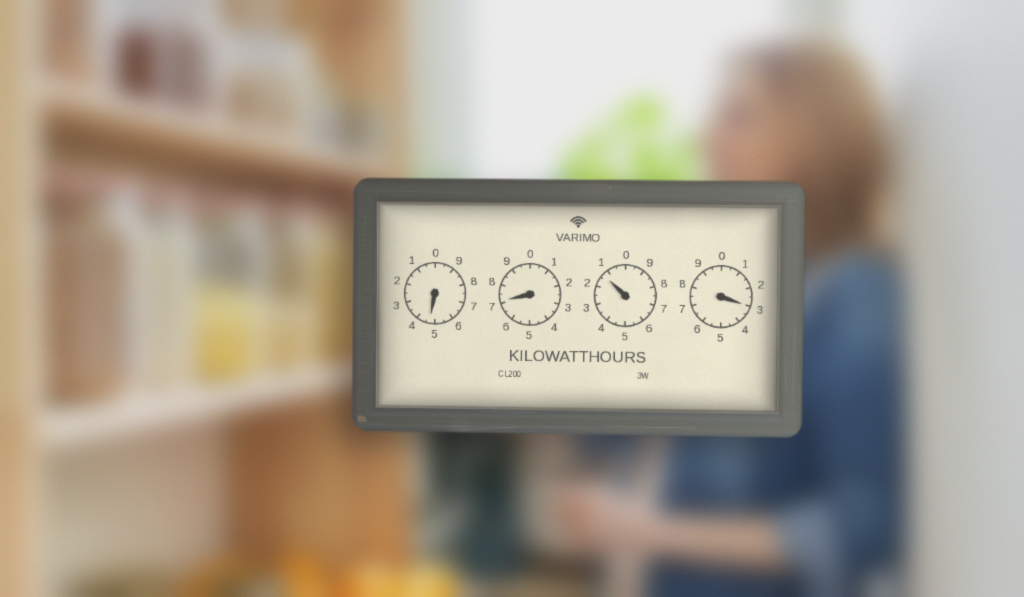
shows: 4713 kWh
